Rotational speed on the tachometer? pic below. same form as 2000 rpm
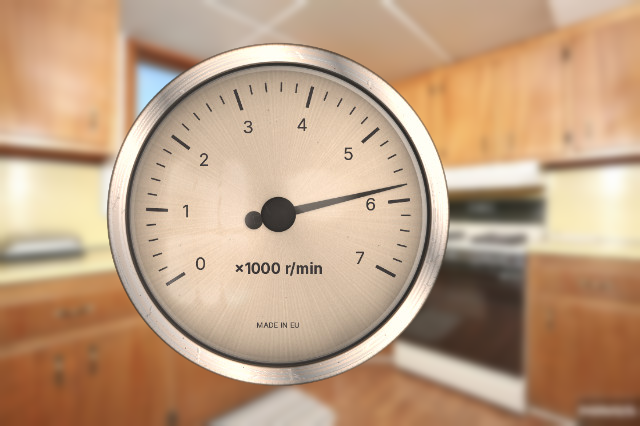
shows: 5800 rpm
